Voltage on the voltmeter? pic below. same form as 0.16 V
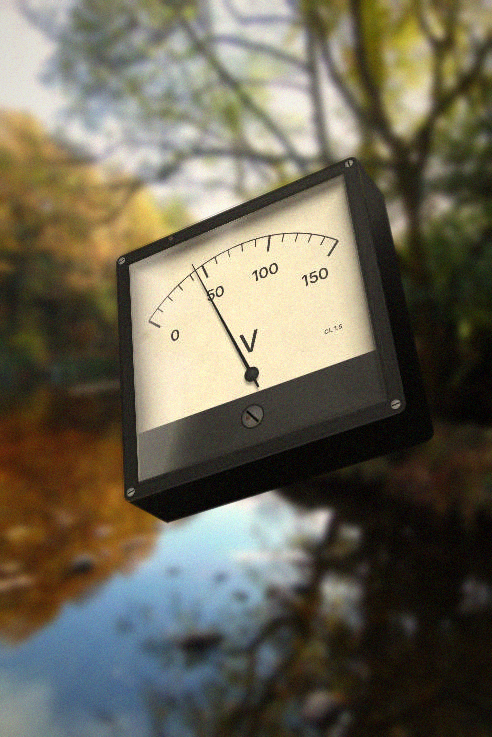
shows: 45 V
